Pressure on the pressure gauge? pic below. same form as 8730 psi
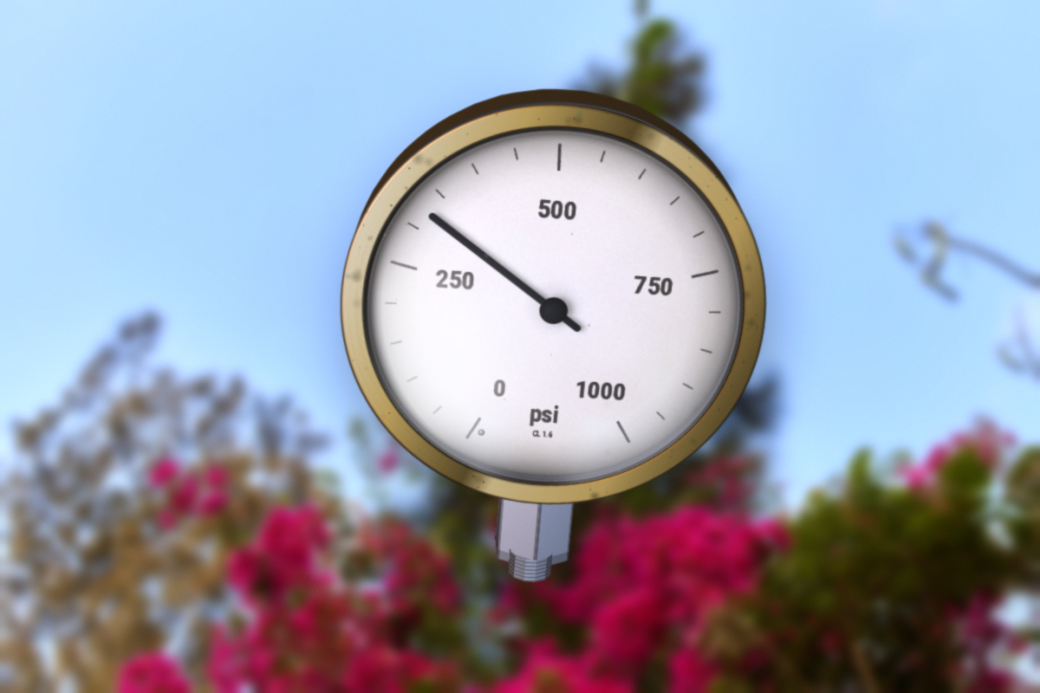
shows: 325 psi
